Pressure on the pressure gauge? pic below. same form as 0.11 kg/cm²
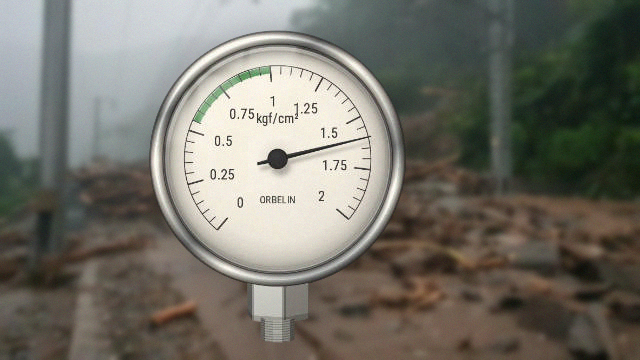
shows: 1.6 kg/cm²
